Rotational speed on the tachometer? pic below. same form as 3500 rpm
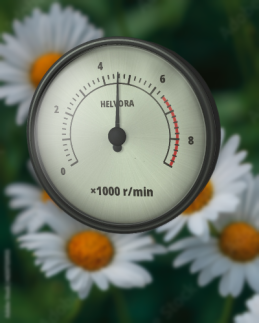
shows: 4600 rpm
